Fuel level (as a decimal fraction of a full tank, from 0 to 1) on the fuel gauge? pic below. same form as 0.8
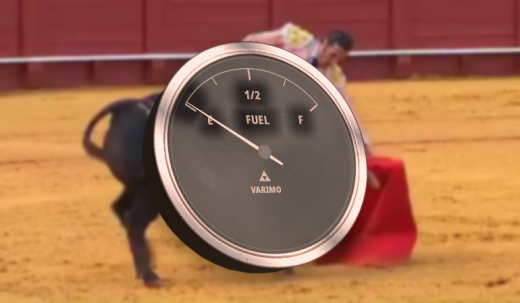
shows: 0
